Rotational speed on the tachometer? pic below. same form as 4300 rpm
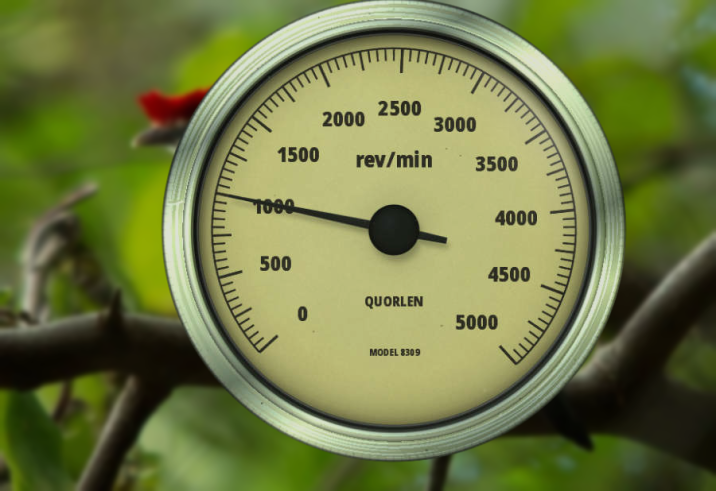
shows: 1000 rpm
